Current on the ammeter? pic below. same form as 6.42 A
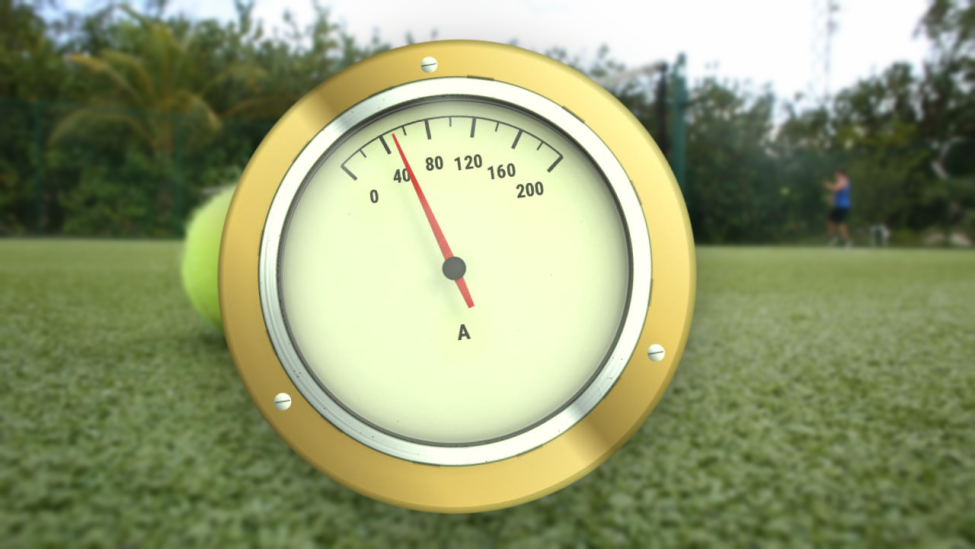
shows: 50 A
